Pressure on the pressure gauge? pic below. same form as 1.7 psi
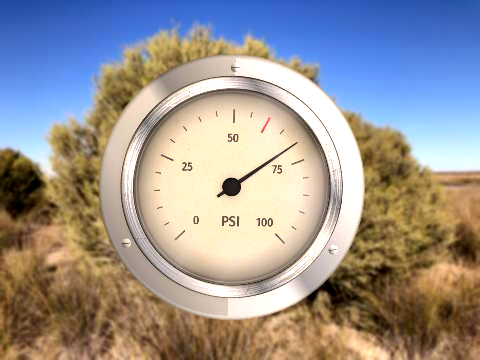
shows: 70 psi
